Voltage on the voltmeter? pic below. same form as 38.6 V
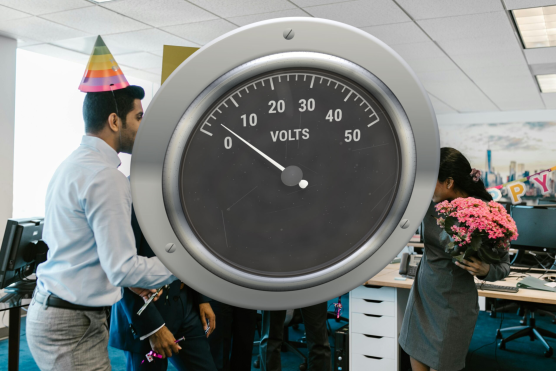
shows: 4 V
